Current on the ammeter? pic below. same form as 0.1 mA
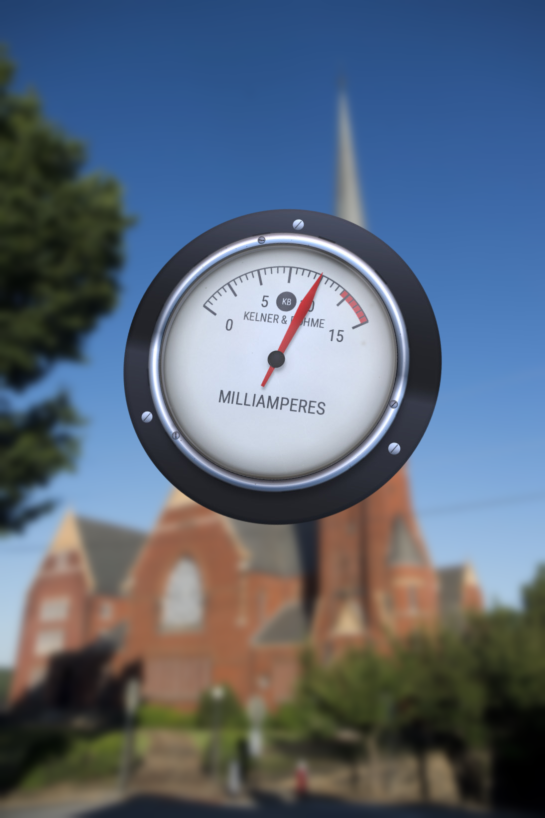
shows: 10 mA
